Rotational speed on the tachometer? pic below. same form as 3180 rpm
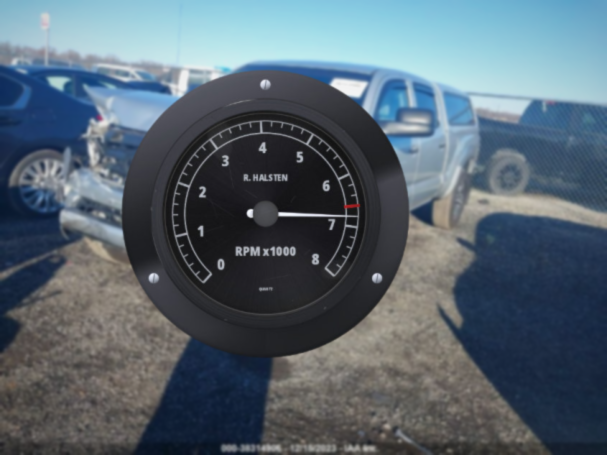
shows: 6800 rpm
